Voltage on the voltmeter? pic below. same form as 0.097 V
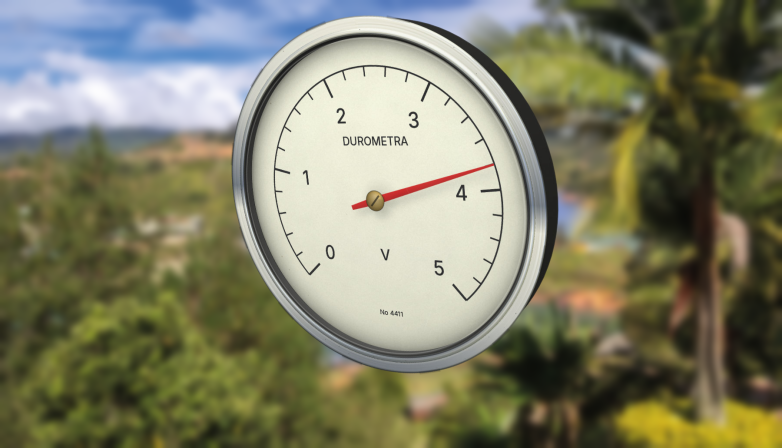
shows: 3.8 V
